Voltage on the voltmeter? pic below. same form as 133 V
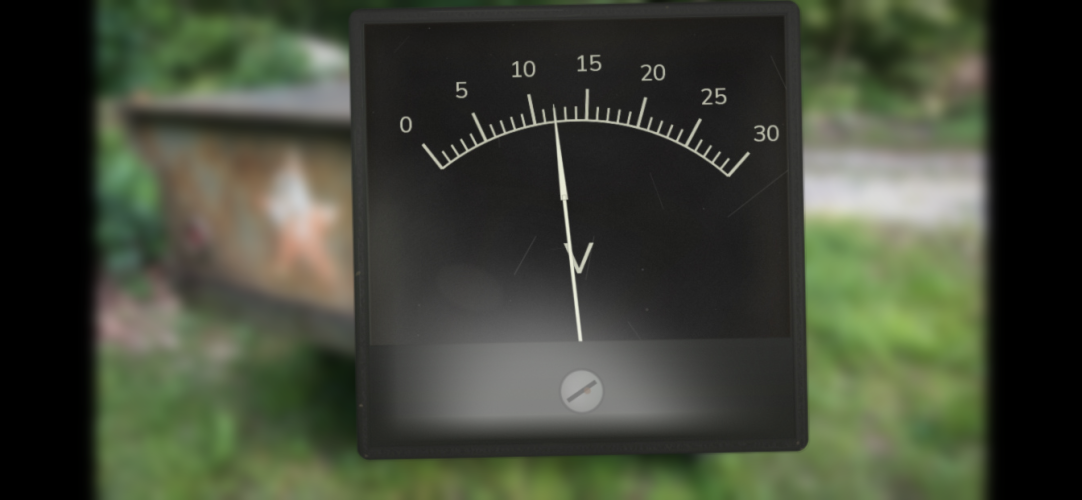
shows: 12 V
